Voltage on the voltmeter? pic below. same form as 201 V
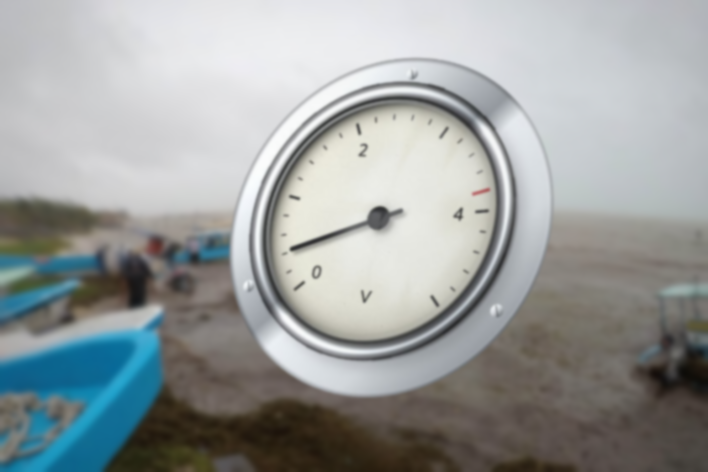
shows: 0.4 V
